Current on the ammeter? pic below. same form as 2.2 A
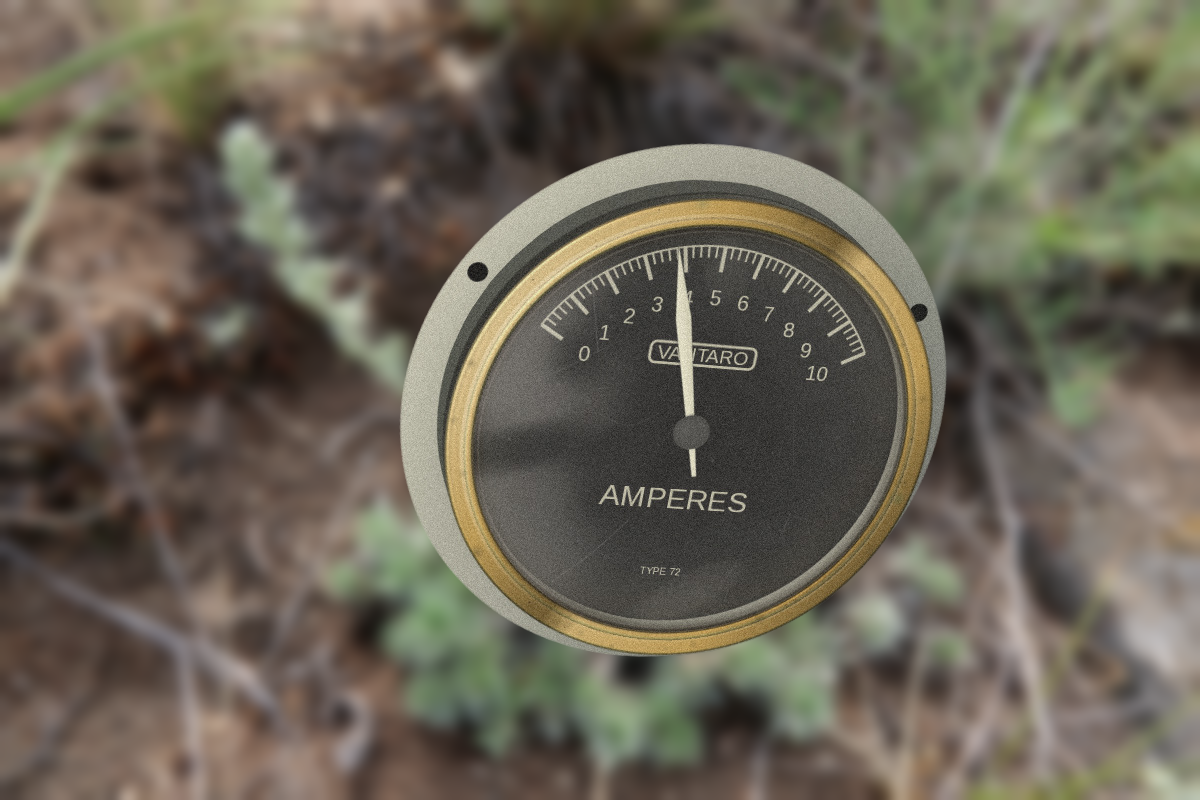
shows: 3.8 A
